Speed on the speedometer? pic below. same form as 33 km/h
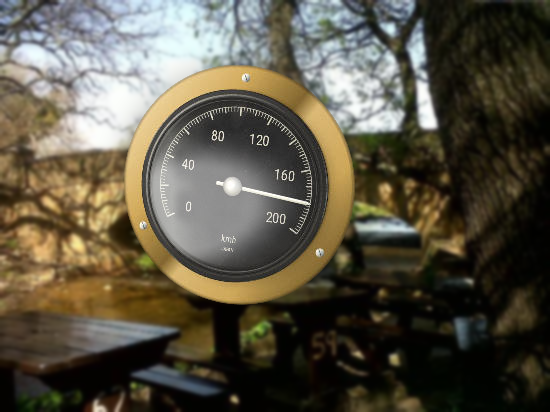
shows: 180 km/h
